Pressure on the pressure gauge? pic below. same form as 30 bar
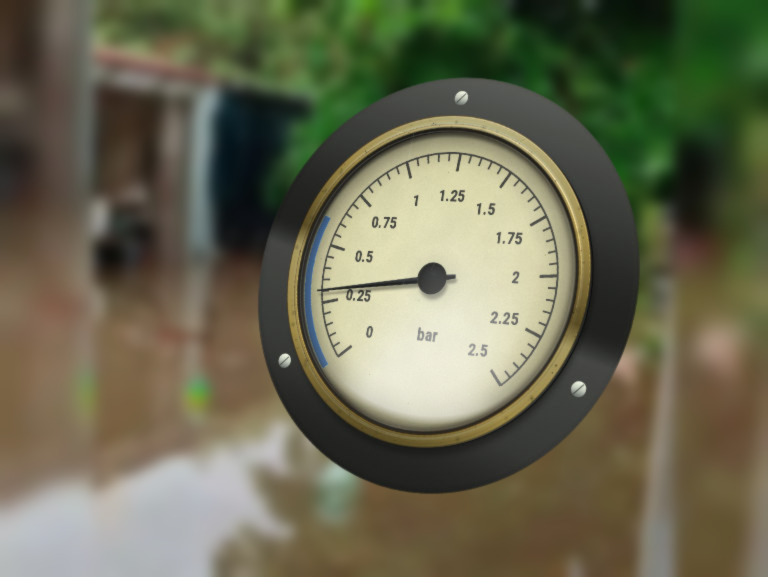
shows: 0.3 bar
